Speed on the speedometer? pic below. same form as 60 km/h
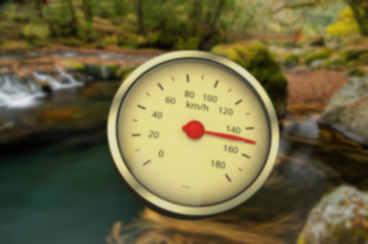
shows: 150 km/h
